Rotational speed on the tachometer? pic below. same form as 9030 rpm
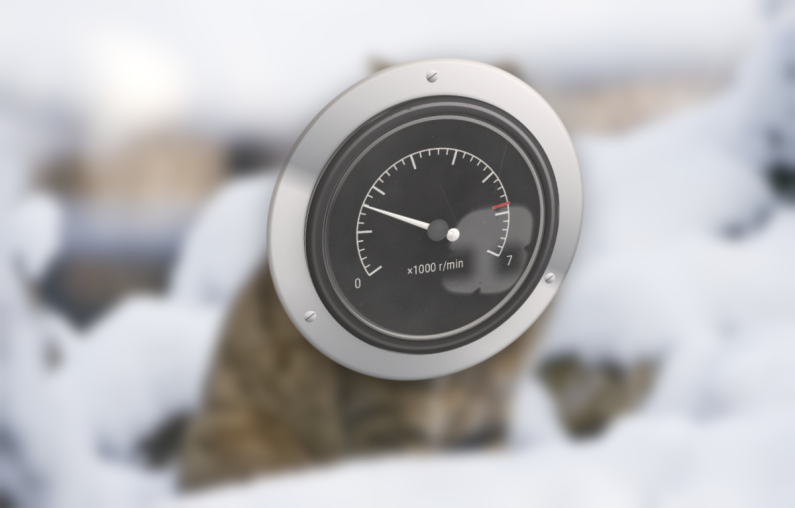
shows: 1600 rpm
